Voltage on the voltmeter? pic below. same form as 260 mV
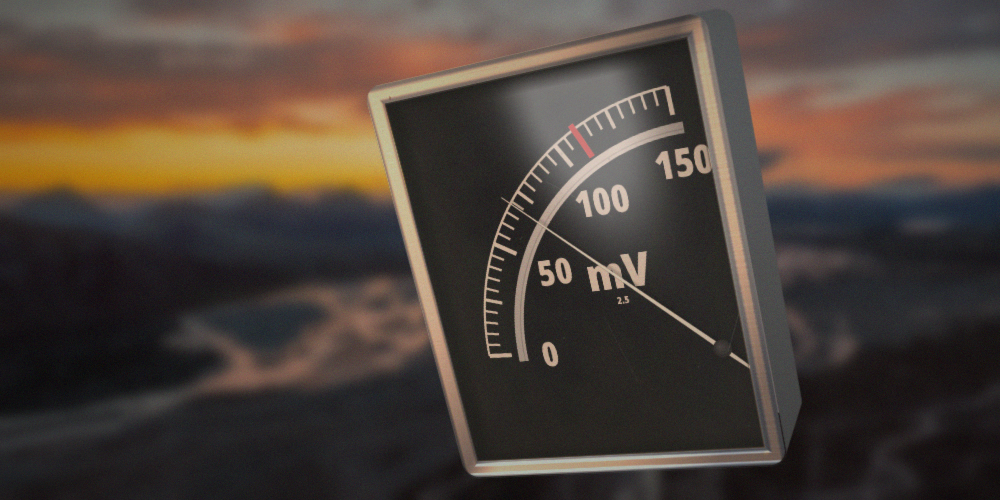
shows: 70 mV
